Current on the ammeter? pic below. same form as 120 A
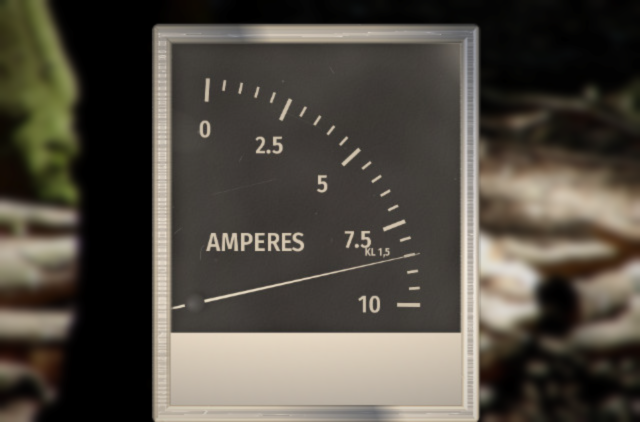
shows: 8.5 A
